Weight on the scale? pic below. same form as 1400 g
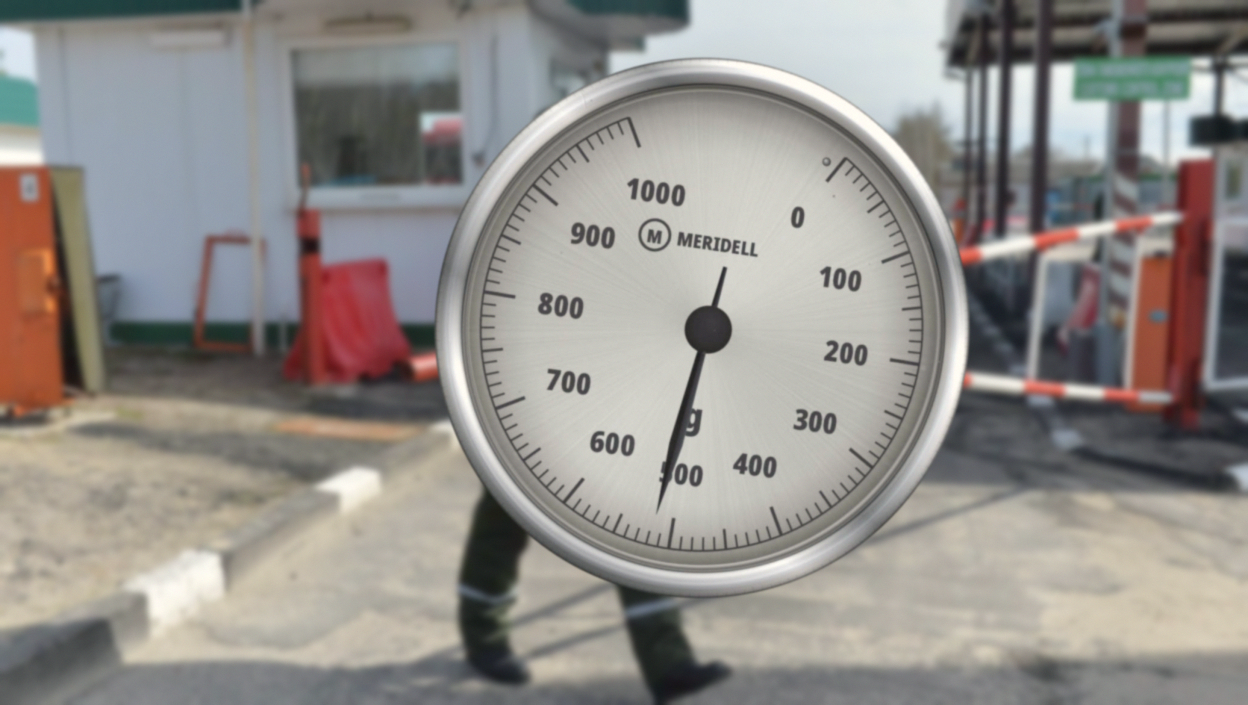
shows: 520 g
